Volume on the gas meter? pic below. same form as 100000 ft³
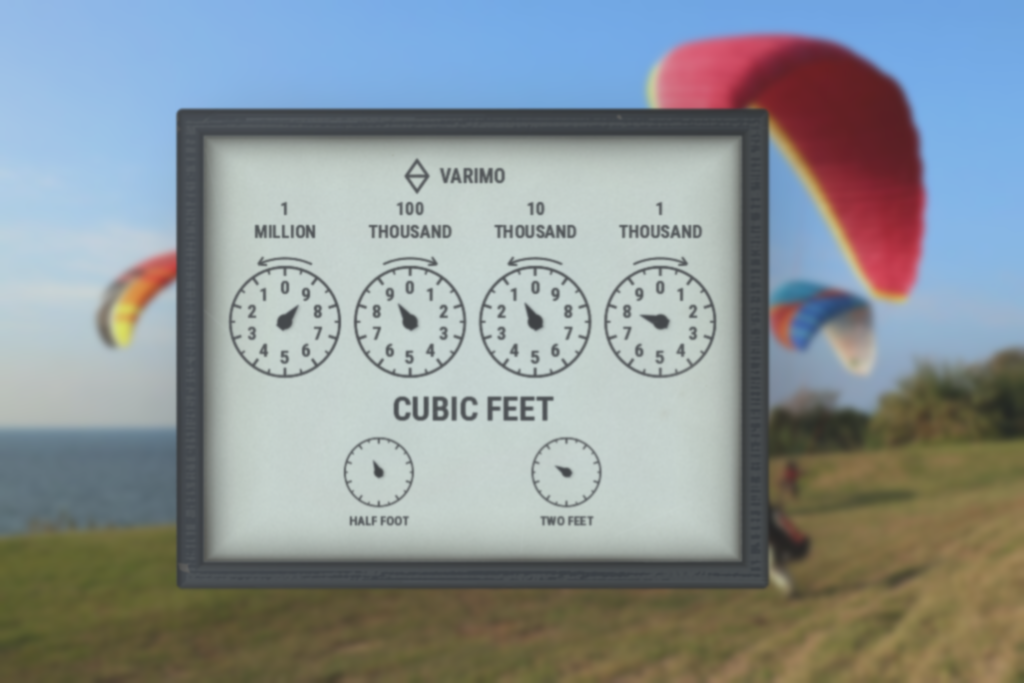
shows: 890800 ft³
